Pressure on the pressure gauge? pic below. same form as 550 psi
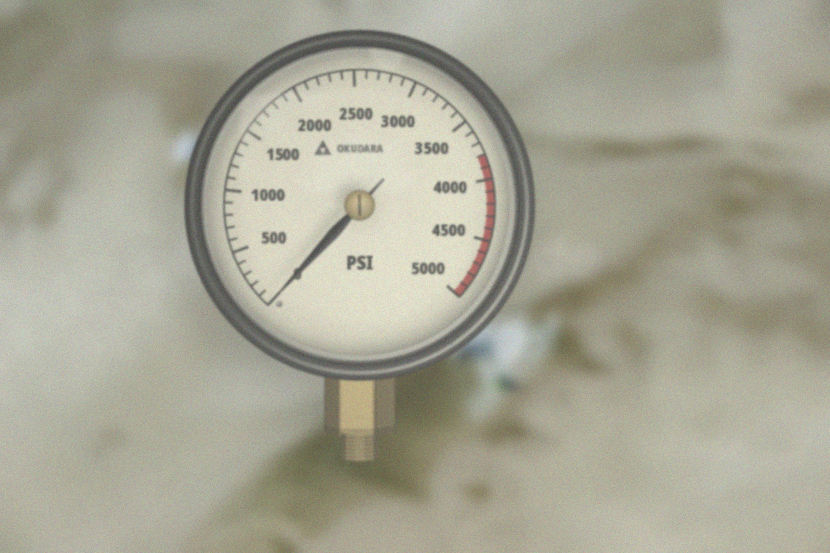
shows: 0 psi
